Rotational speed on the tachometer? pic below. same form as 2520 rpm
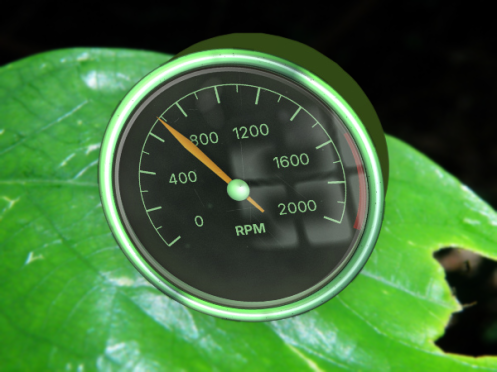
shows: 700 rpm
